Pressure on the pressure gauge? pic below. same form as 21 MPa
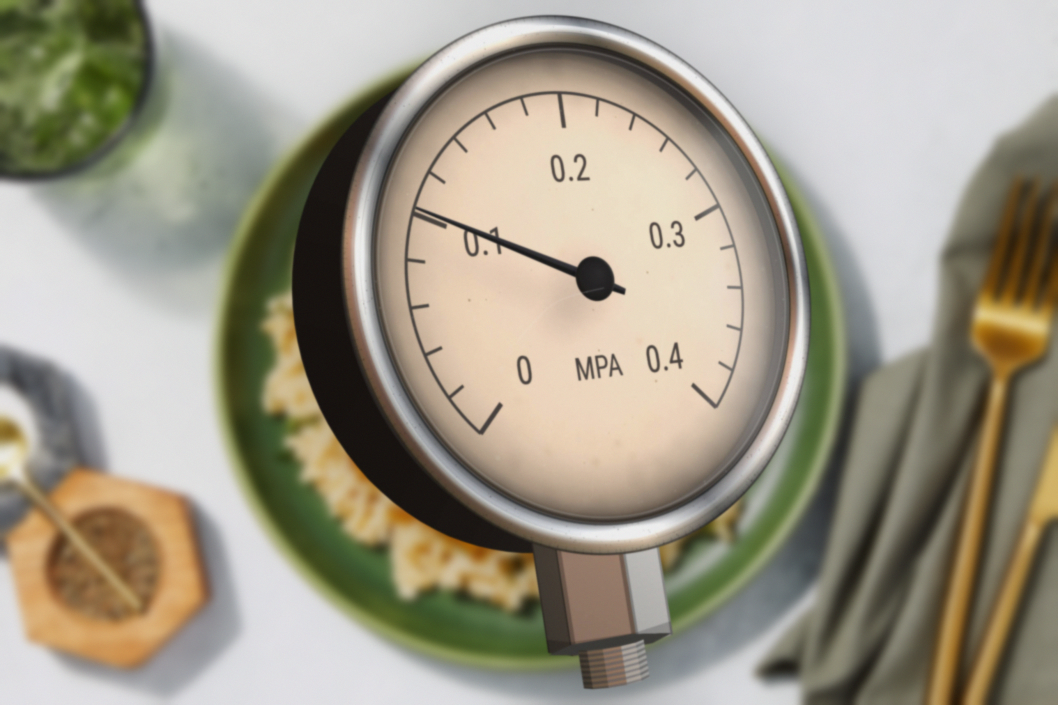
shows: 0.1 MPa
